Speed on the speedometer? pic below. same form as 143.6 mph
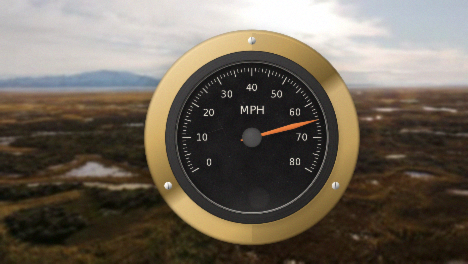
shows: 65 mph
